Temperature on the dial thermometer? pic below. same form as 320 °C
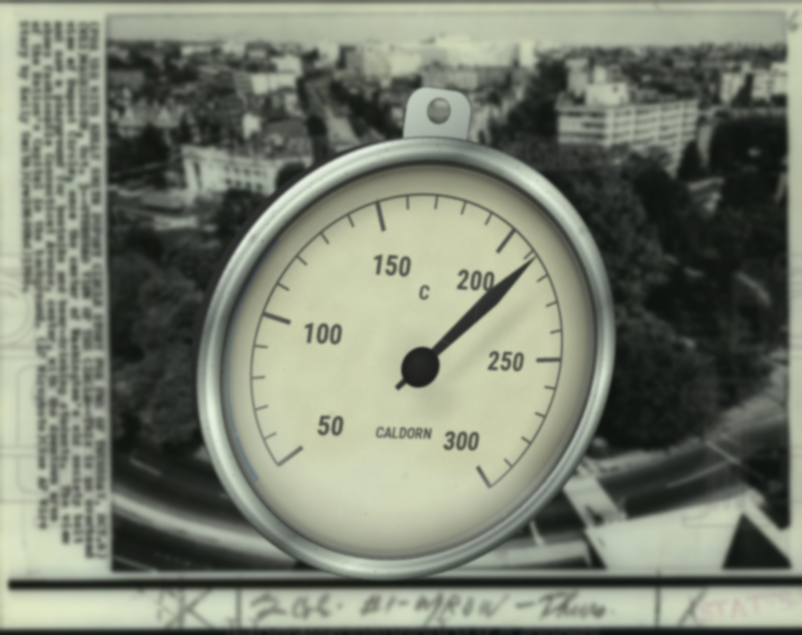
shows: 210 °C
